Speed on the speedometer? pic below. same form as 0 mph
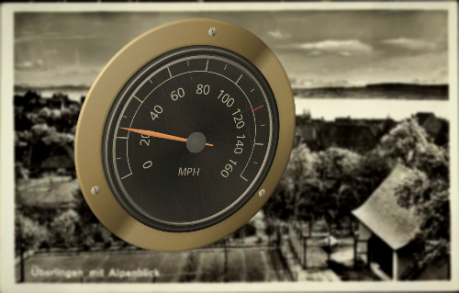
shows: 25 mph
